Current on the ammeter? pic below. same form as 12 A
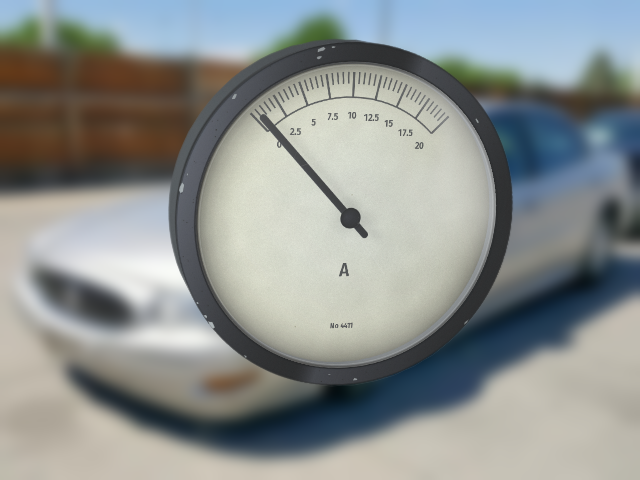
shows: 0.5 A
